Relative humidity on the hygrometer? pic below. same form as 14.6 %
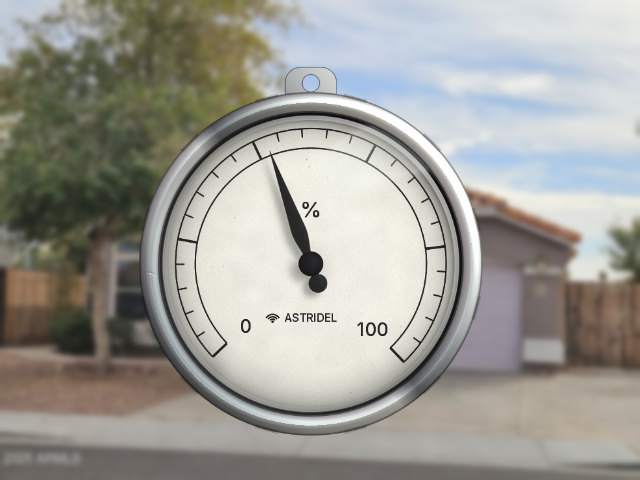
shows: 42 %
